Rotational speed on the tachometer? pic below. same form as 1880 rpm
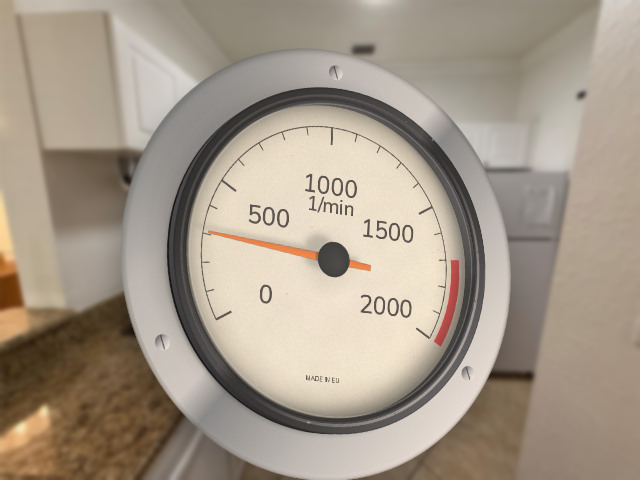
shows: 300 rpm
